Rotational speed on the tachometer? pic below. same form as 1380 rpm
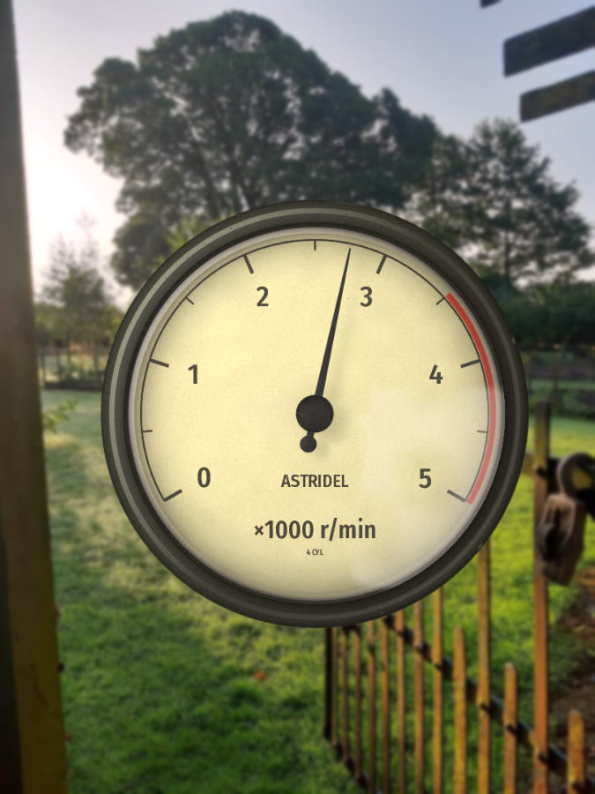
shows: 2750 rpm
